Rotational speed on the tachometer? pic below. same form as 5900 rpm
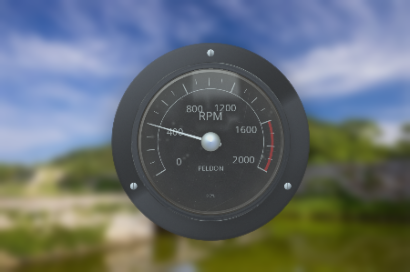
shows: 400 rpm
